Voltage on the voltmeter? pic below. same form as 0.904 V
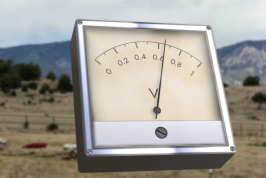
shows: 0.65 V
